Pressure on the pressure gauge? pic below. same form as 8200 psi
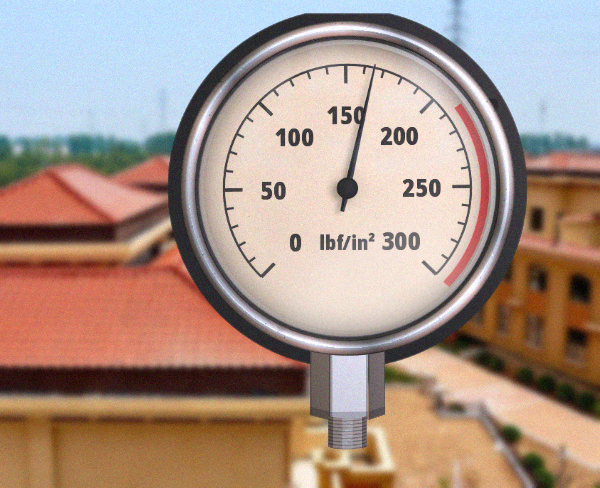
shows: 165 psi
